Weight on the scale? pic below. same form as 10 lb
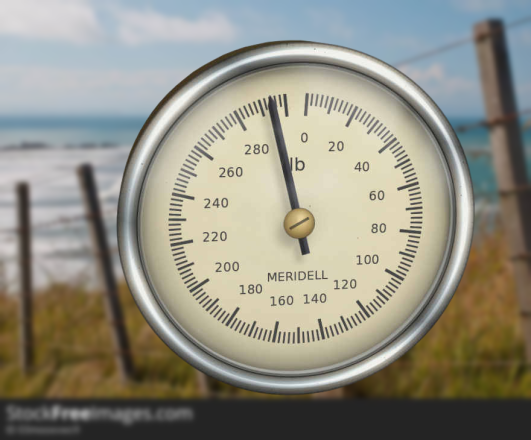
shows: 294 lb
